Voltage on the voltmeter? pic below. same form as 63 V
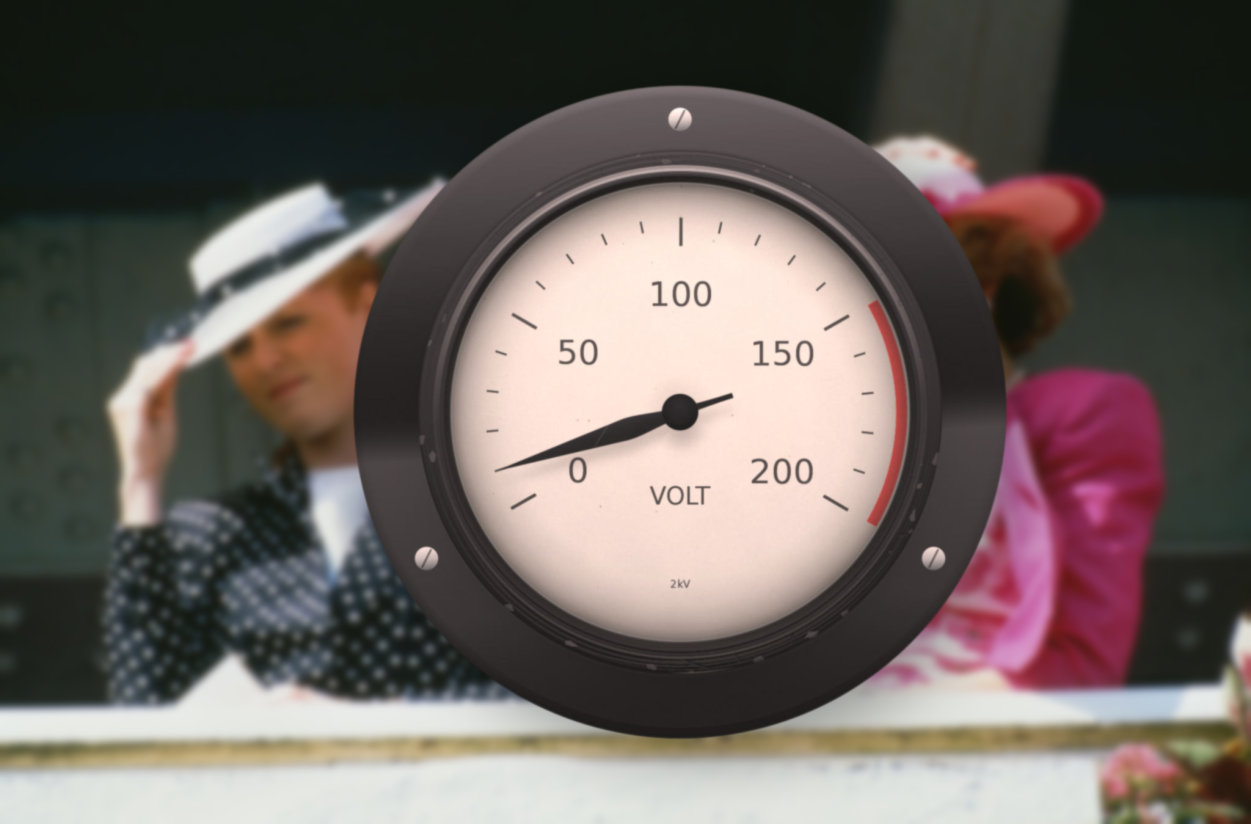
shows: 10 V
